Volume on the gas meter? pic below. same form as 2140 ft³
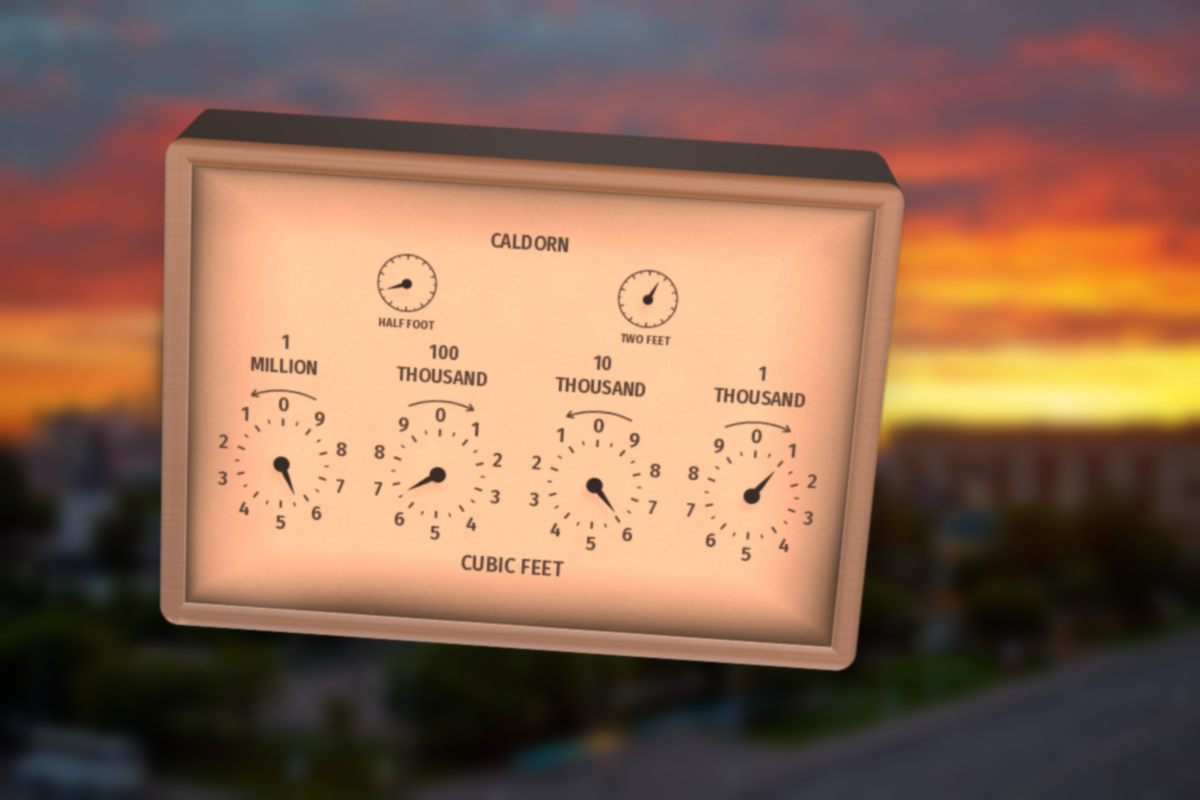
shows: 566100 ft³
